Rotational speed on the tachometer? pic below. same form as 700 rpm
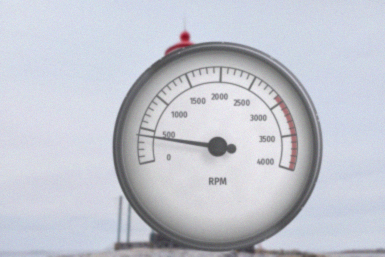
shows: 400 rpm
